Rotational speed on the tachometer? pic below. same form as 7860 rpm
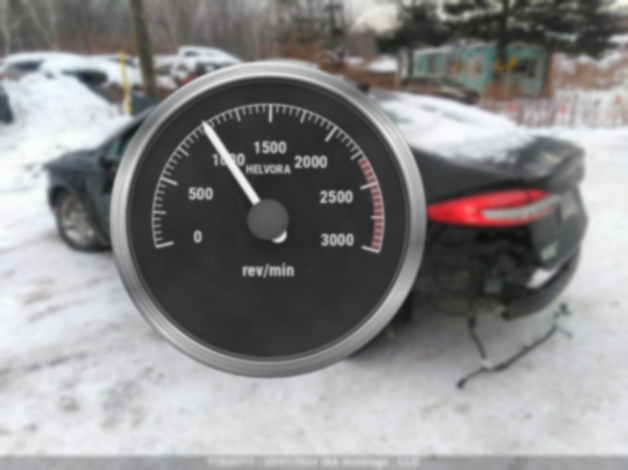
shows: 1000 rpm
